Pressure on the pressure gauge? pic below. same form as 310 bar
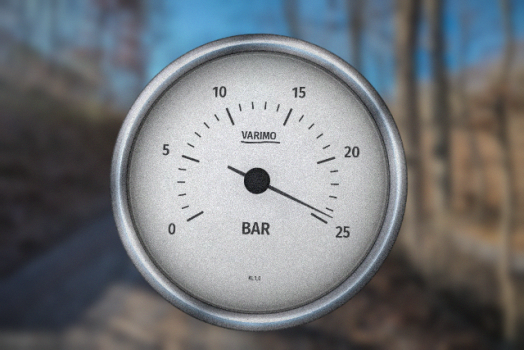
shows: 24.5 bar
